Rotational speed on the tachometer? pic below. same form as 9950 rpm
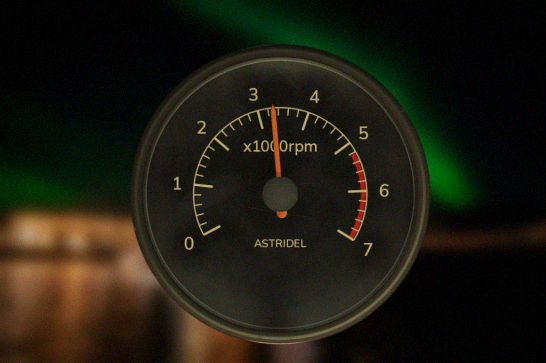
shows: 3300 rpm
